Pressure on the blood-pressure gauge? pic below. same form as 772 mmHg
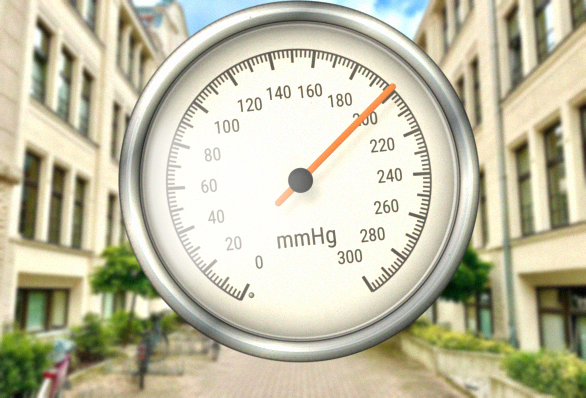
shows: 198 mmHg
